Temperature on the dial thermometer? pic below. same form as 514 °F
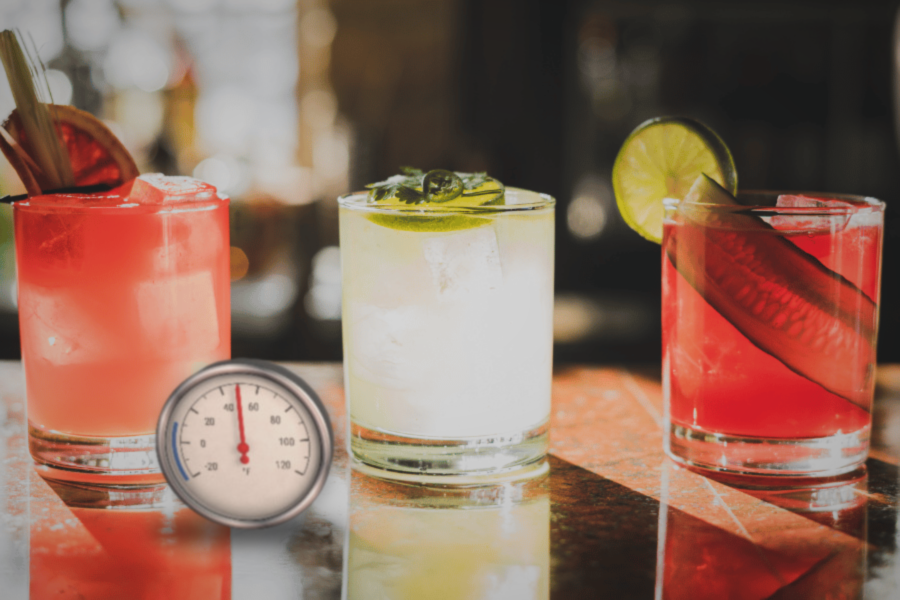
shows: 50 °F
